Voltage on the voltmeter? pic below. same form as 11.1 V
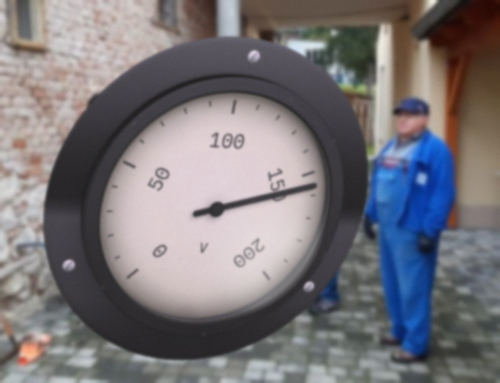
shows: 155 V
